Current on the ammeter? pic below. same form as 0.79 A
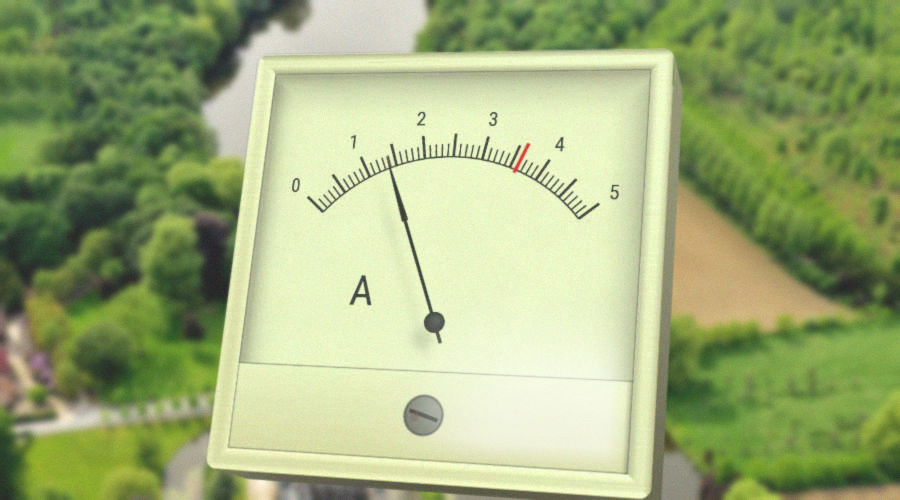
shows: 1.4 A
